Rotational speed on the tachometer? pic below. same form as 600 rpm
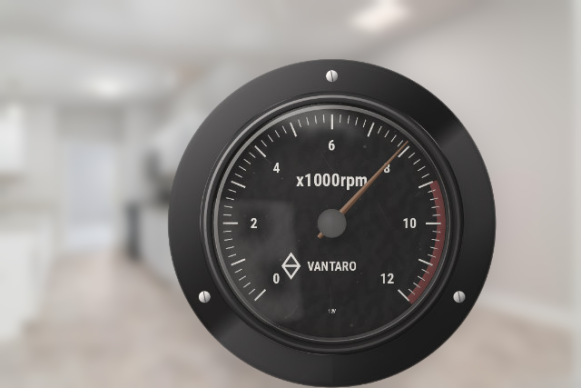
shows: 7900 rpm
